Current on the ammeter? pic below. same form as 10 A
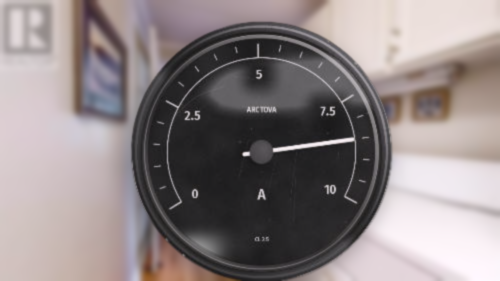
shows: 8.5 A
